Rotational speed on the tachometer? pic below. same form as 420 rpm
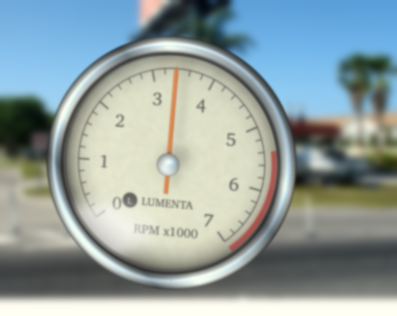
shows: 3400 rpm
